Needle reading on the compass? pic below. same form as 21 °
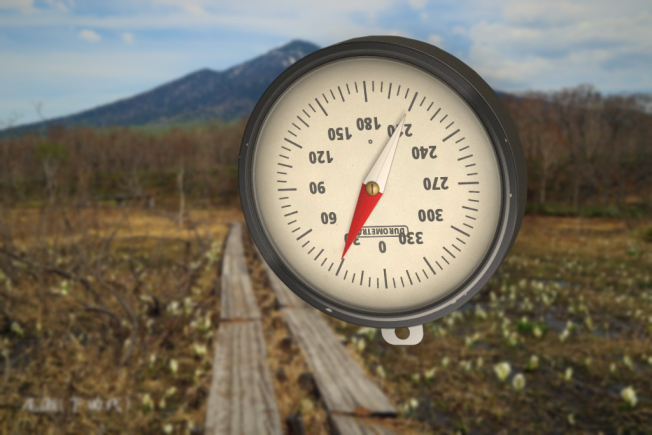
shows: 30 °
